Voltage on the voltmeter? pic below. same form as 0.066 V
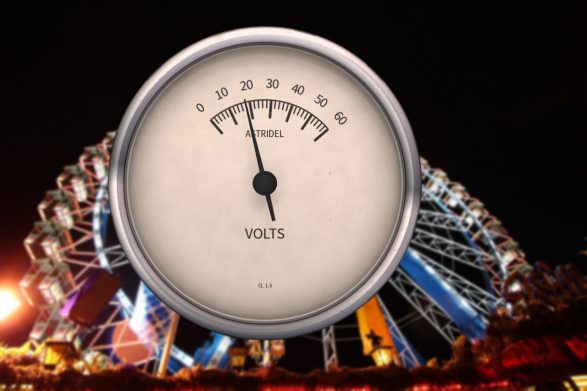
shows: 18 V
